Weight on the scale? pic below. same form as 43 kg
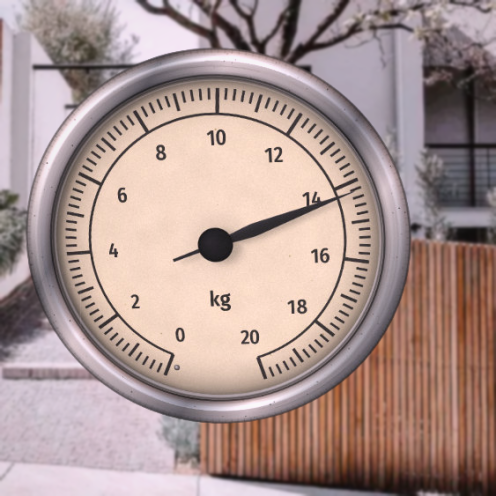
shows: 14.2 kg
